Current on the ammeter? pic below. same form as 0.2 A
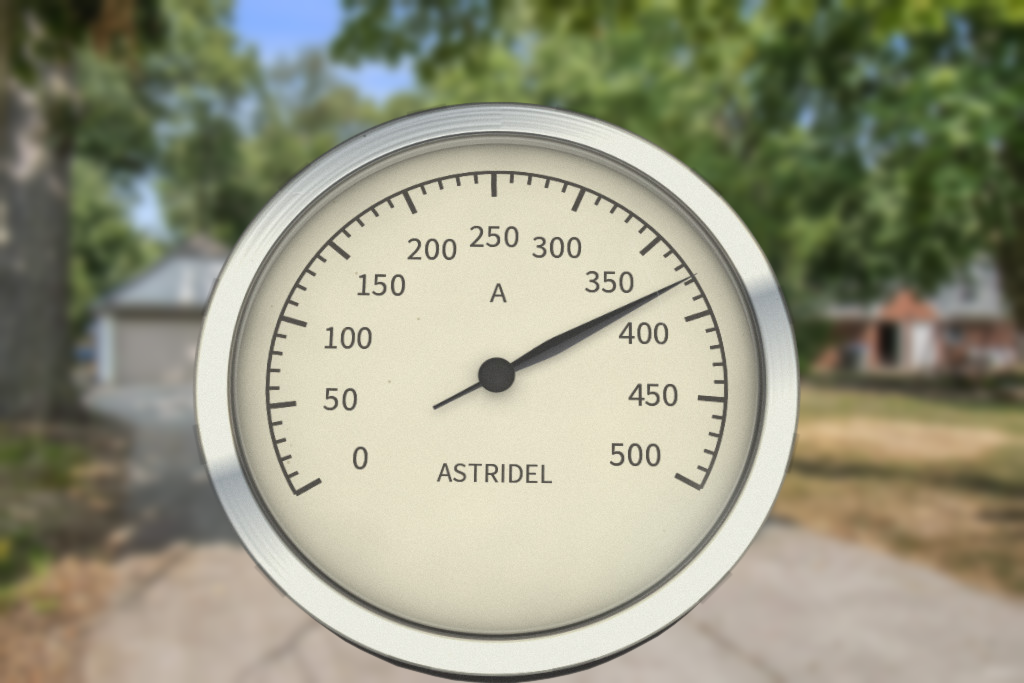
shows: 380 A
